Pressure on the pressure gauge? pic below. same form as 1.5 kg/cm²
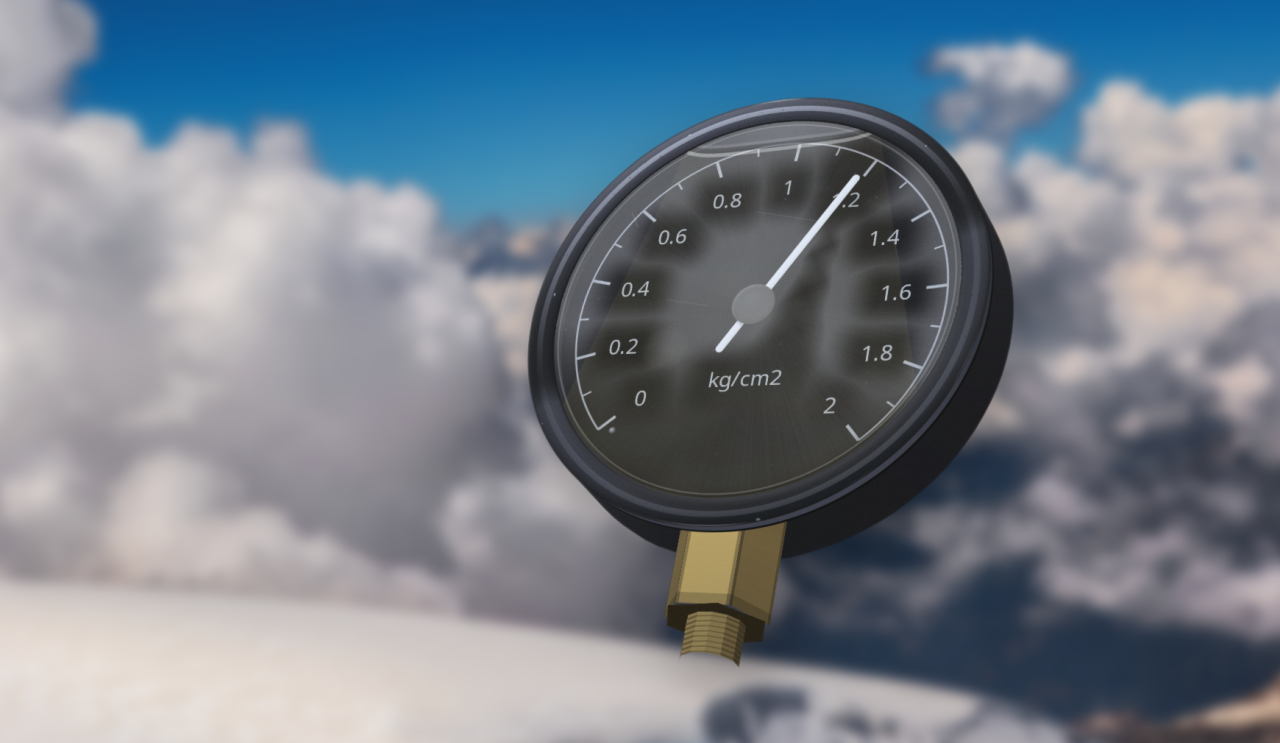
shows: 1.2 kg/cm²
